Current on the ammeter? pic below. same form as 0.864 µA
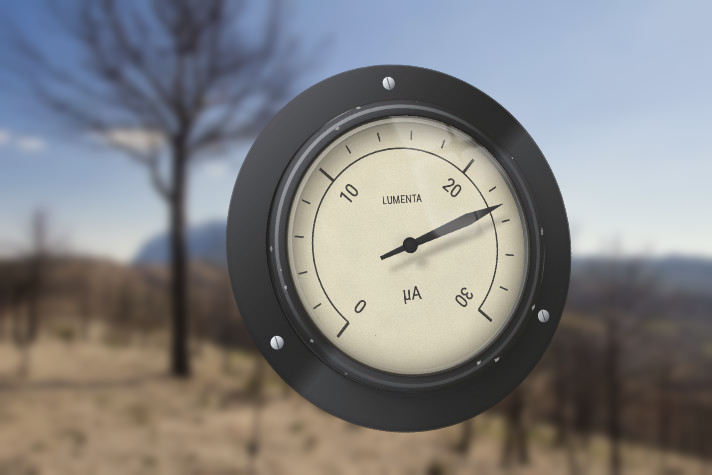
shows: 23 µA
